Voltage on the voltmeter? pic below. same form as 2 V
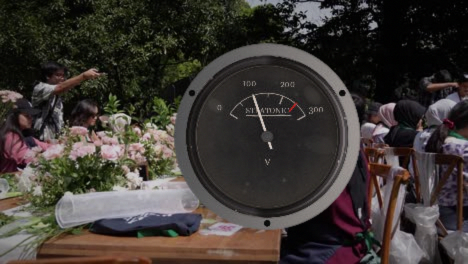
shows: 100 V
